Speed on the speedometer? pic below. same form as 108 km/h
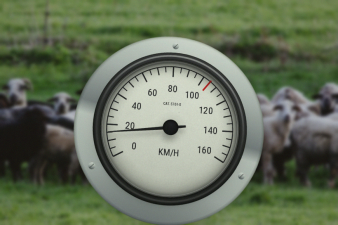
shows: 15 km/h
